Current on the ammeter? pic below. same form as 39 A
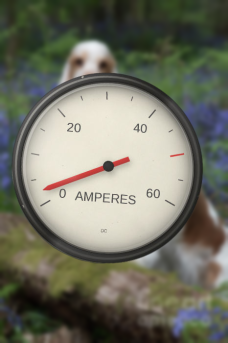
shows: 2.5 A
